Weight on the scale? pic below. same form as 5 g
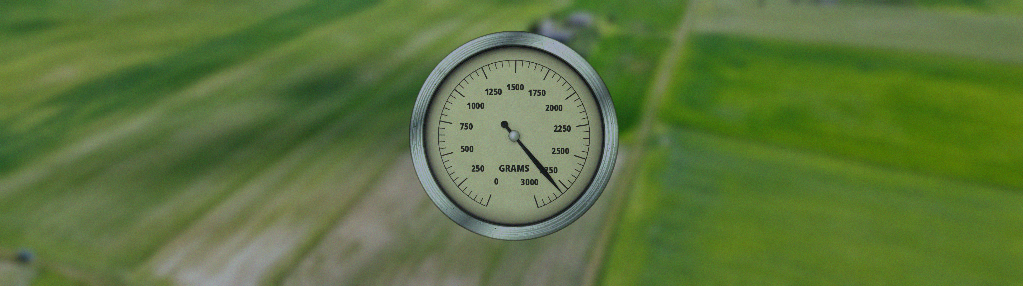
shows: 2800 g
